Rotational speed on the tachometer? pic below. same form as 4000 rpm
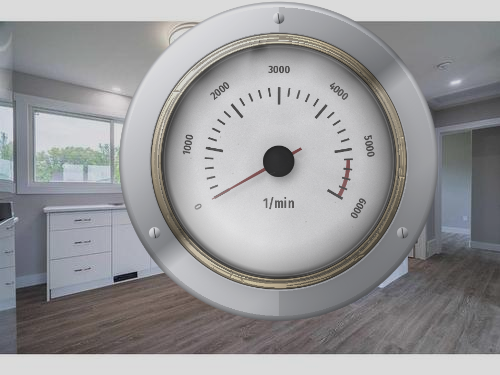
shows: 0 rpm
